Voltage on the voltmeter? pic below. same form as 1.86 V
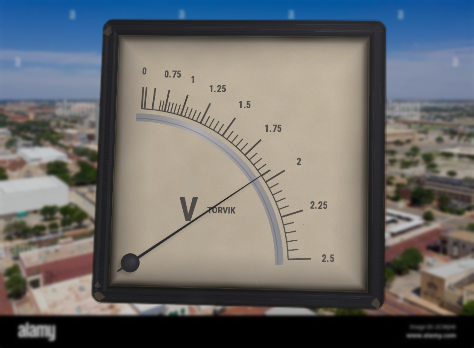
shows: 1.95 V
